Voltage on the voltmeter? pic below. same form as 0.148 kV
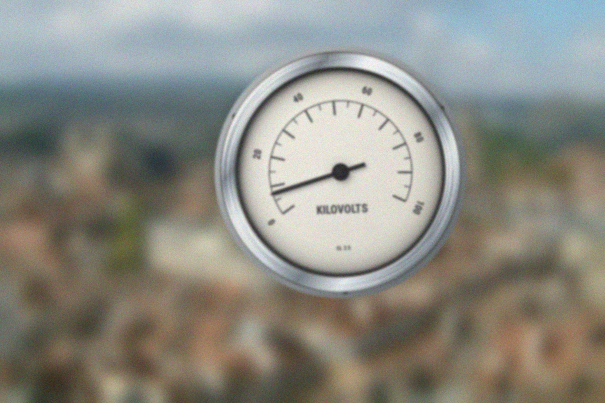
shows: 7.5 kV
